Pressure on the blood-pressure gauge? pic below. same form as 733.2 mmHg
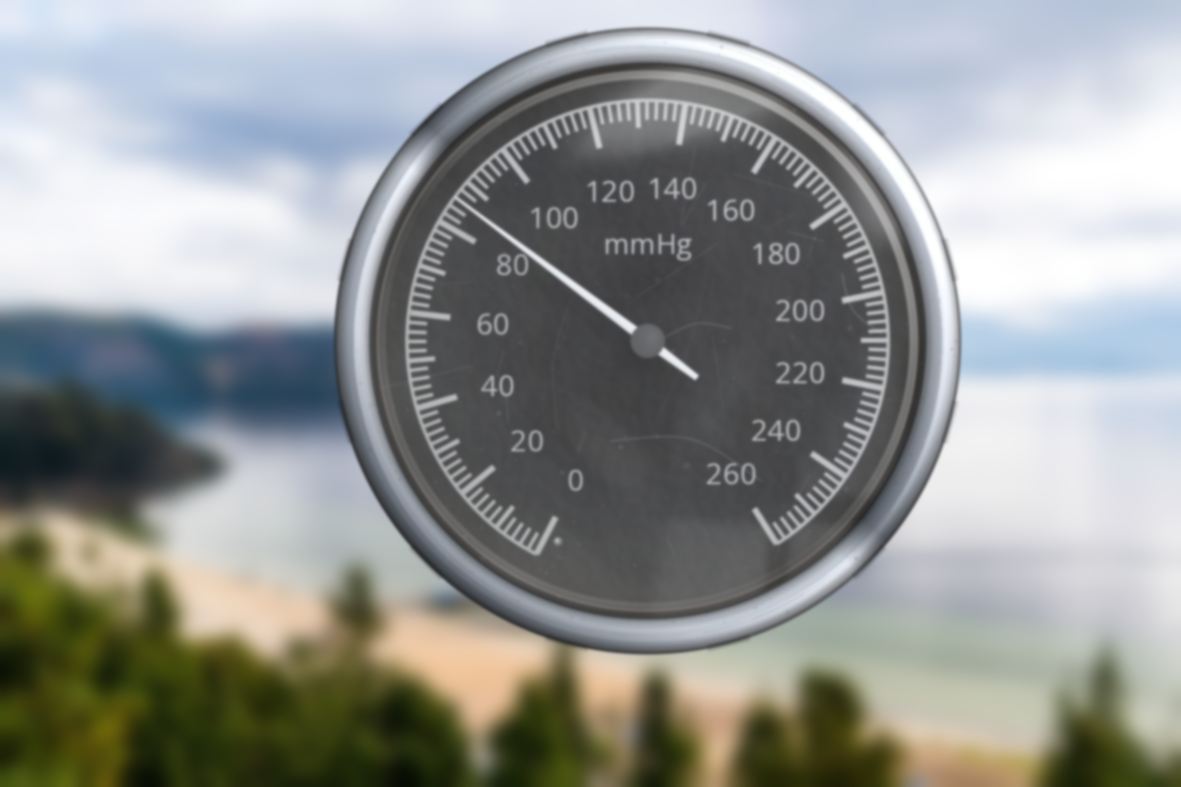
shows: 86 mmHg
